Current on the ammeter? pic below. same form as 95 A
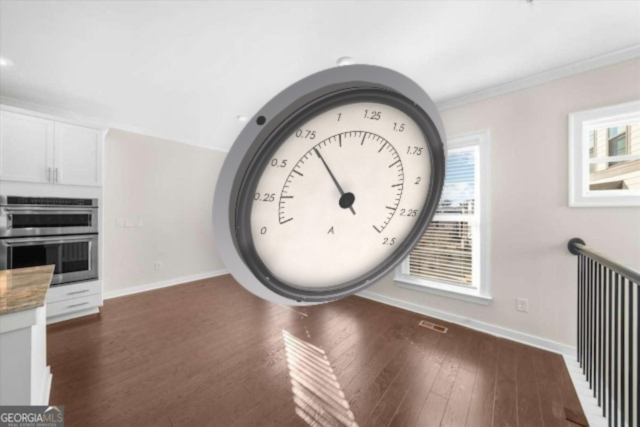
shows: 0.75 A
